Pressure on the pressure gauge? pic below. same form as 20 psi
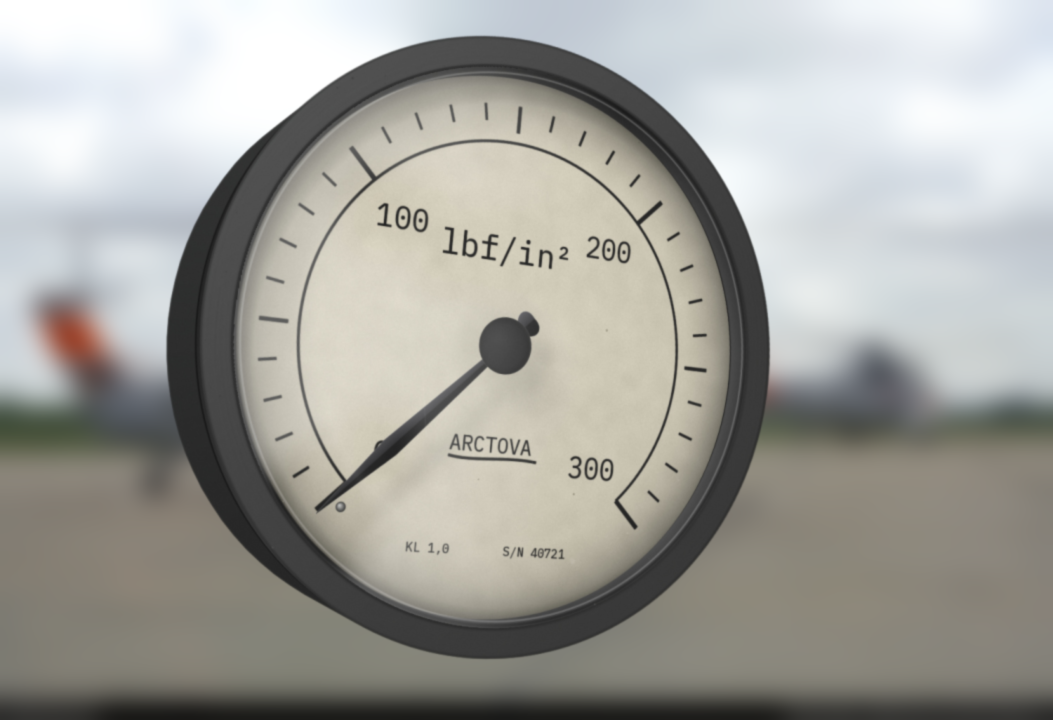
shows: 0 psi
